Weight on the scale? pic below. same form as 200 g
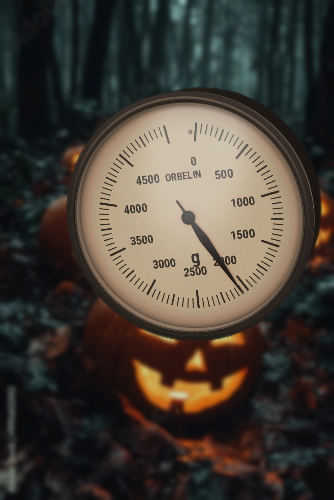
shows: 2050 g
